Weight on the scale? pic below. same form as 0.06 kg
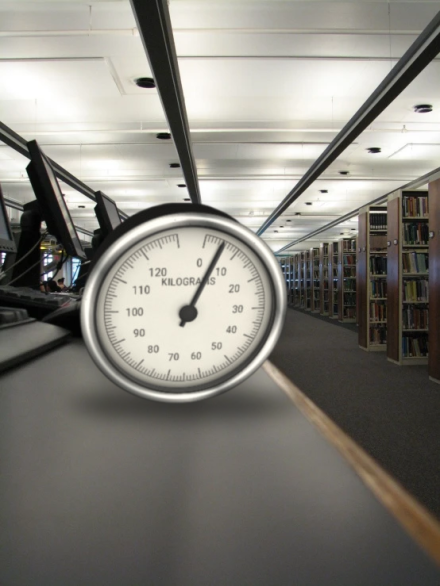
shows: 5 kg
